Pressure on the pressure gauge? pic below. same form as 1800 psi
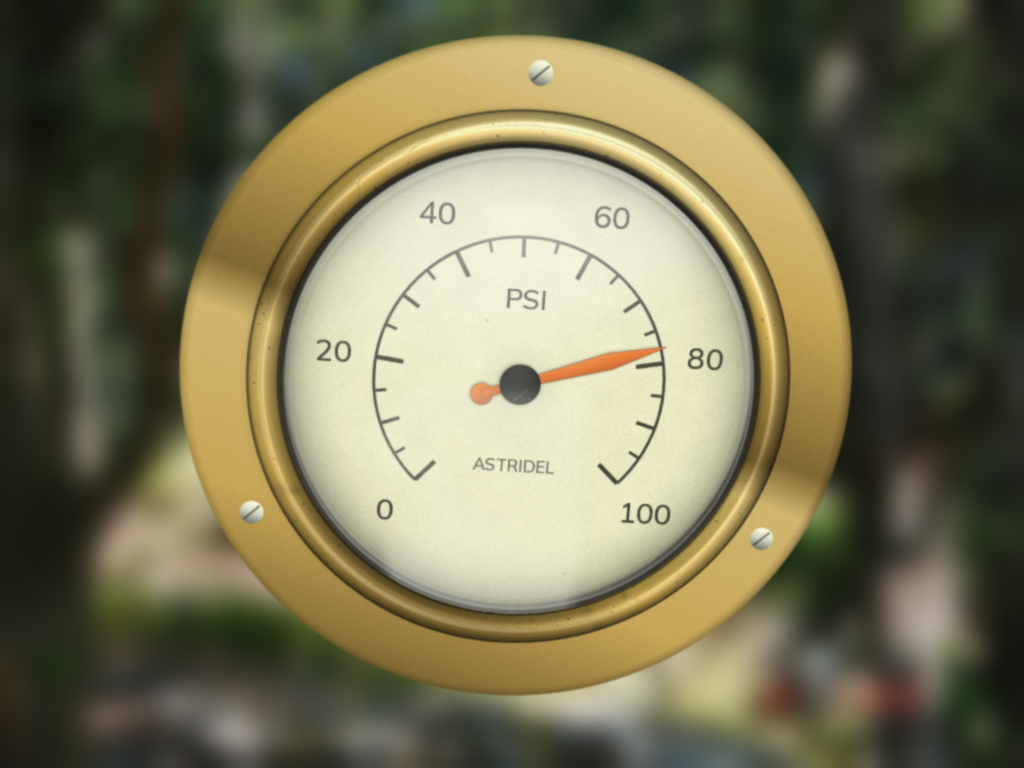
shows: 77.5 psi
